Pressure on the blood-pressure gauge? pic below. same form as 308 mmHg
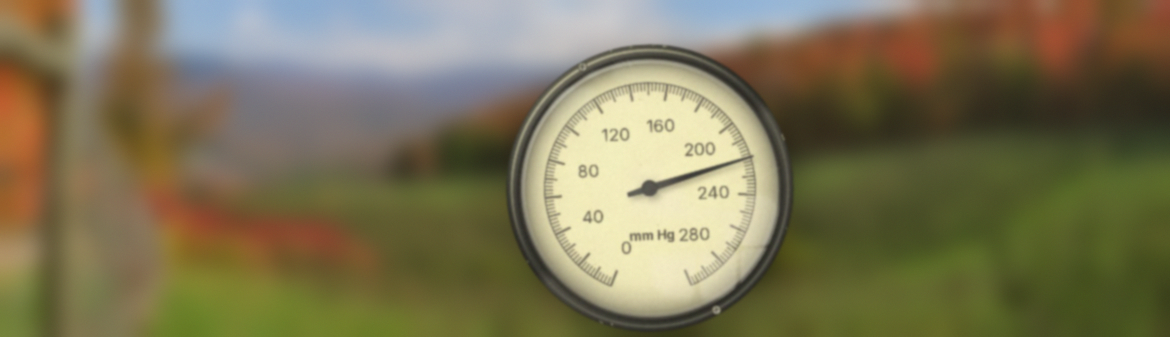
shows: 220 mmHg
